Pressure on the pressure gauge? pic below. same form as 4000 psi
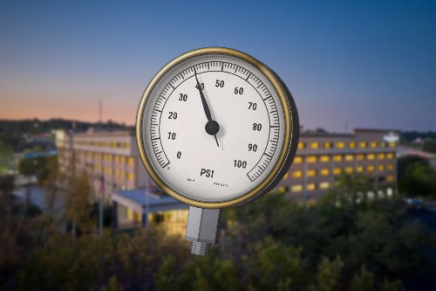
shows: 40 psi
